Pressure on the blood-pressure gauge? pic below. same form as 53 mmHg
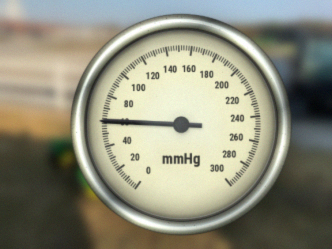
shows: 60 mmHg
